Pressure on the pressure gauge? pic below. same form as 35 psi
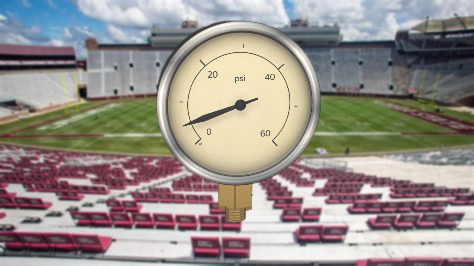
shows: 5 psi
